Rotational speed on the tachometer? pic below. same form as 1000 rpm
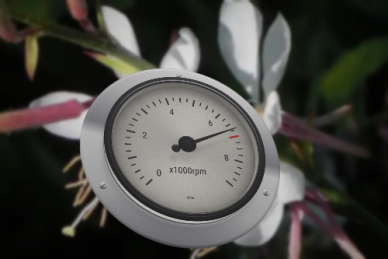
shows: 6750 rpm
